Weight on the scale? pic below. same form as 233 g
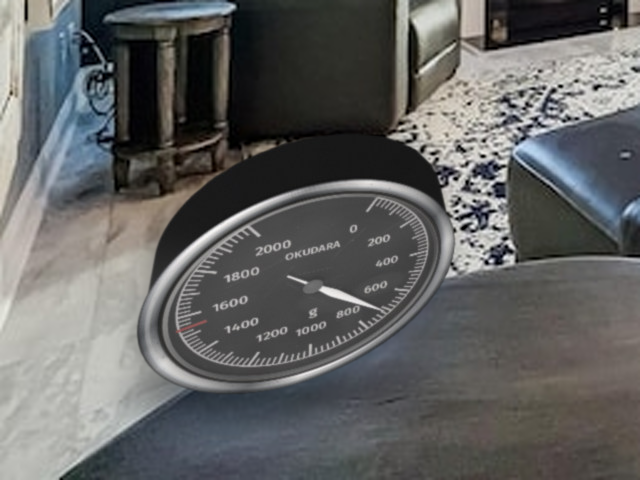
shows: 700 g
